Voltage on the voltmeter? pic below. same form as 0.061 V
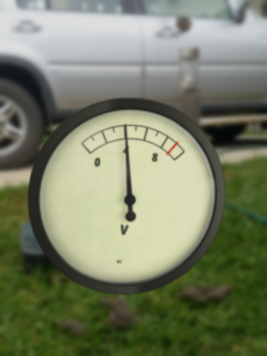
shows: 4 V
